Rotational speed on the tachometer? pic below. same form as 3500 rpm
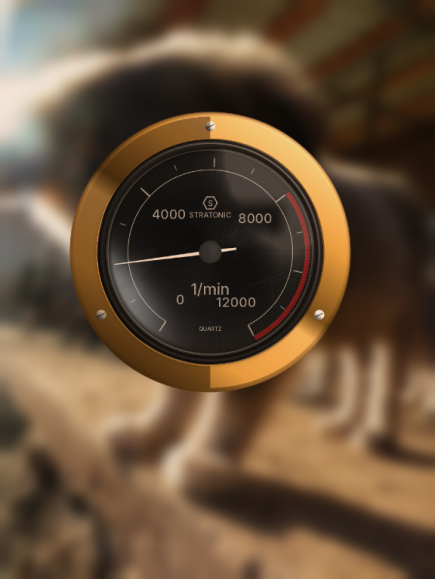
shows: 2000 rpm
